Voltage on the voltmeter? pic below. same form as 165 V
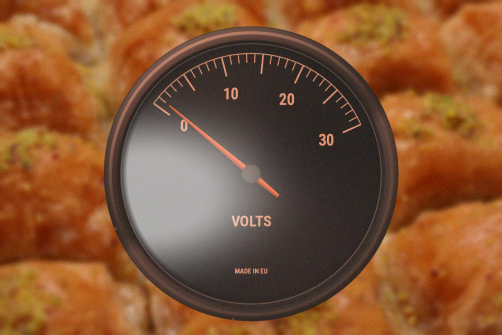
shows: 1 V
